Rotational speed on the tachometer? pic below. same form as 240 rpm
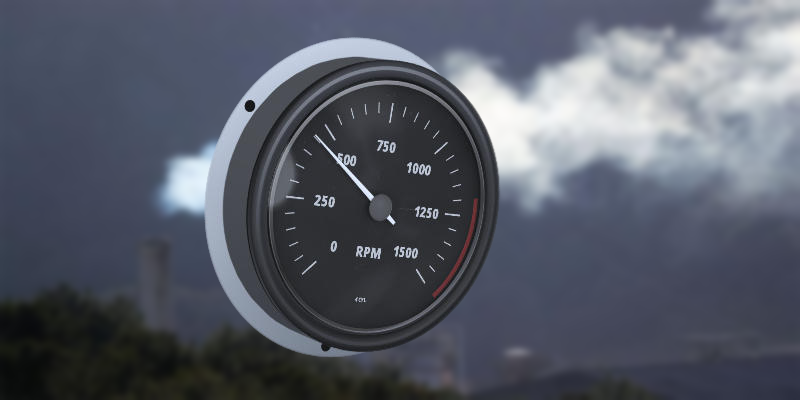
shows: 450 rpm
